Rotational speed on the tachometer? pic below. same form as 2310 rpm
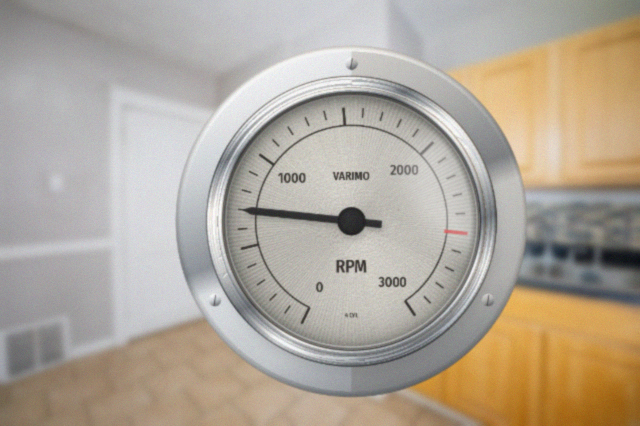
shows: 700 rpm
